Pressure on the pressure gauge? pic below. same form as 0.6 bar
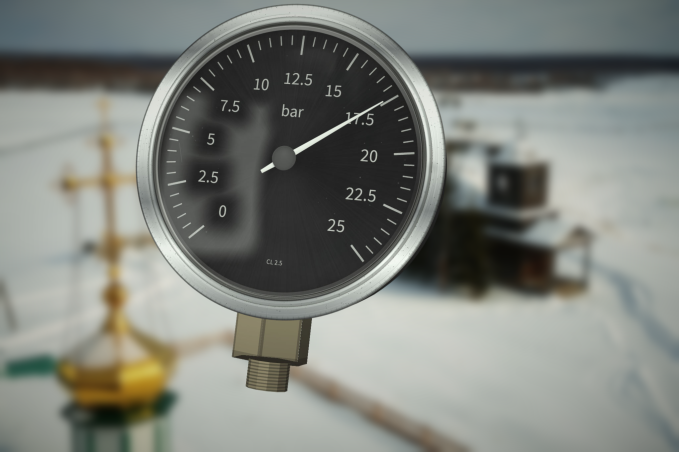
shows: 17.5 bar
